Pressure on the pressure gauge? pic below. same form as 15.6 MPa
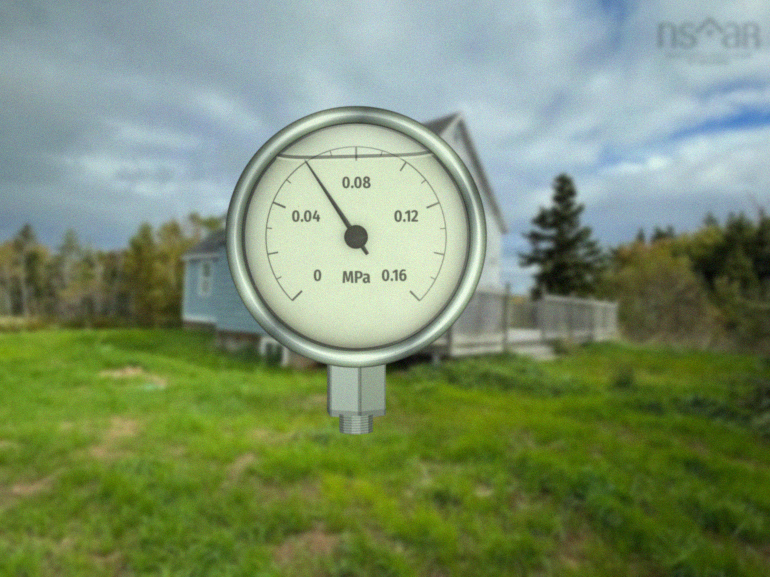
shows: 0.06 MPa
